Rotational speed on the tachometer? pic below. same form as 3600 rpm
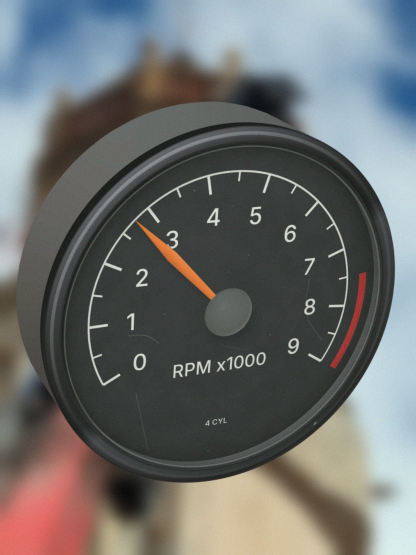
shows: 2750 rpm
